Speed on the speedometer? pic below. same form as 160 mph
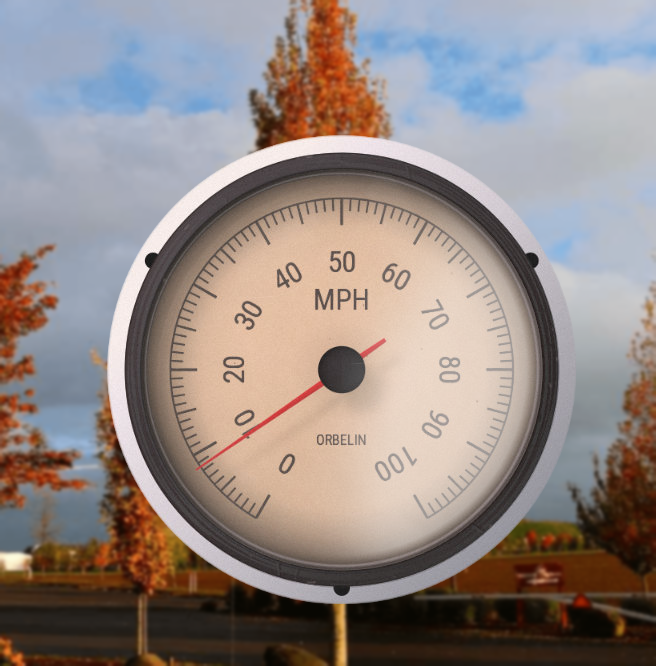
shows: 8.5 mph
